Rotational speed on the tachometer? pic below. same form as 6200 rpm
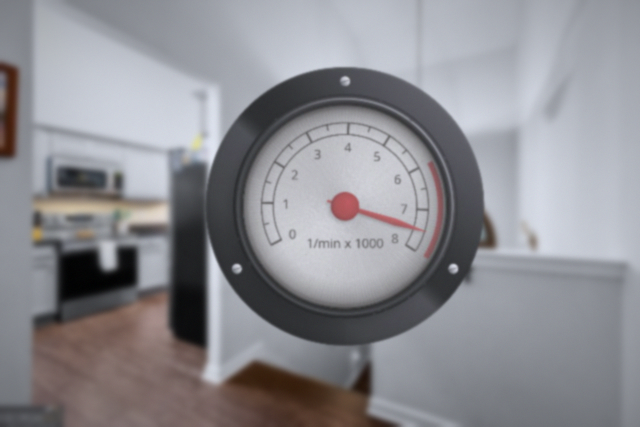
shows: 7500 rpm
